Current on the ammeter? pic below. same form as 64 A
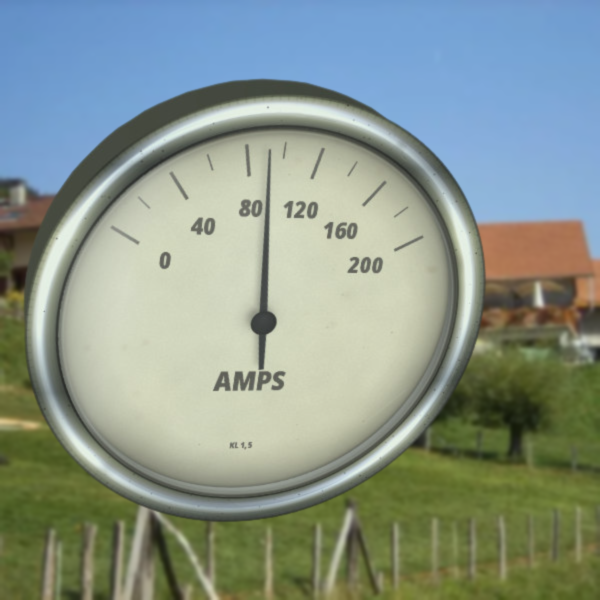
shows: 90 A
